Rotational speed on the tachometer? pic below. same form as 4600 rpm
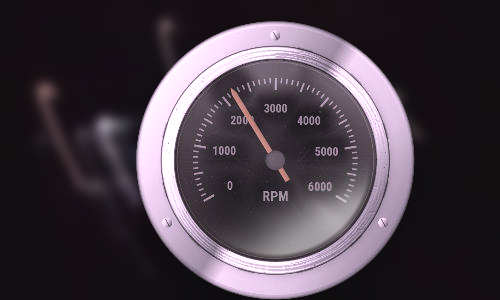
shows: 2200 rpm
